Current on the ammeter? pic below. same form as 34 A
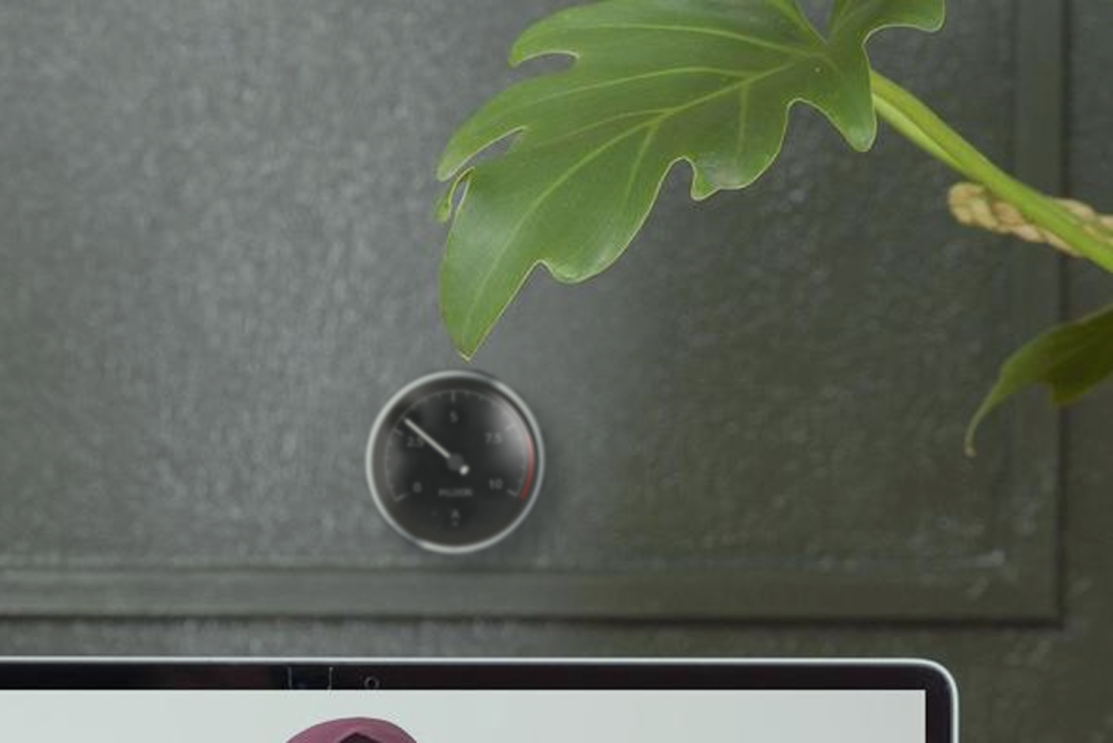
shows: 3 A
